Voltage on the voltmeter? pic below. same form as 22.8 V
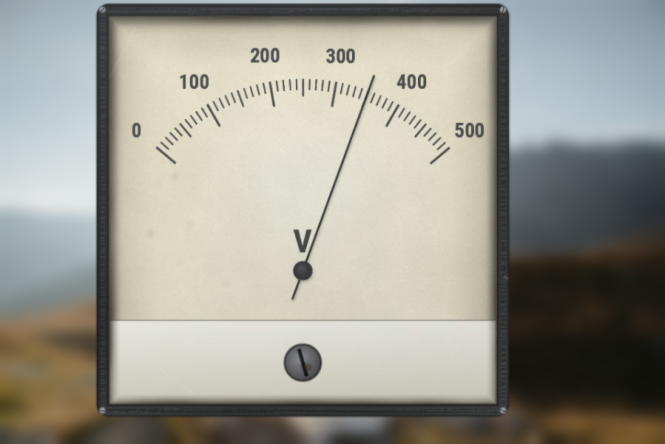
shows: 350 V
